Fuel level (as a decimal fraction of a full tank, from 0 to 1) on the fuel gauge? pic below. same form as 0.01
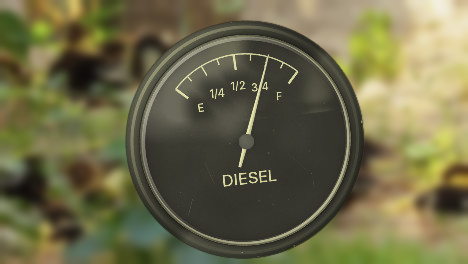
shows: 0.75
